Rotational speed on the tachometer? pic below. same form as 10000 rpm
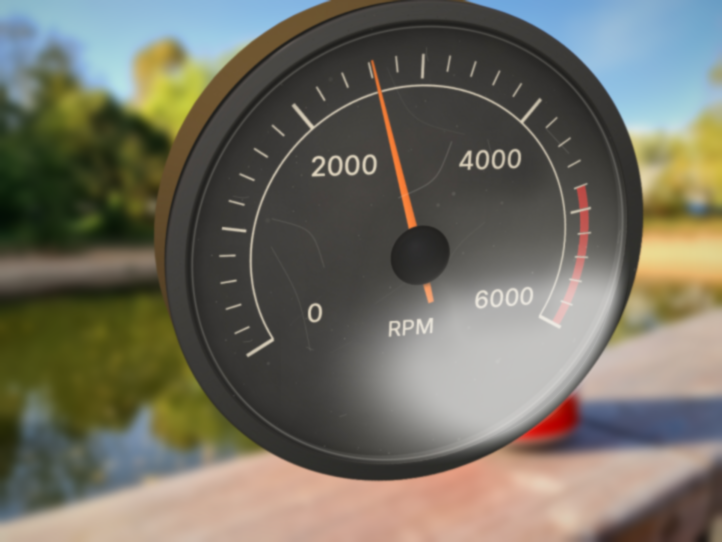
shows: 2600 rpm
